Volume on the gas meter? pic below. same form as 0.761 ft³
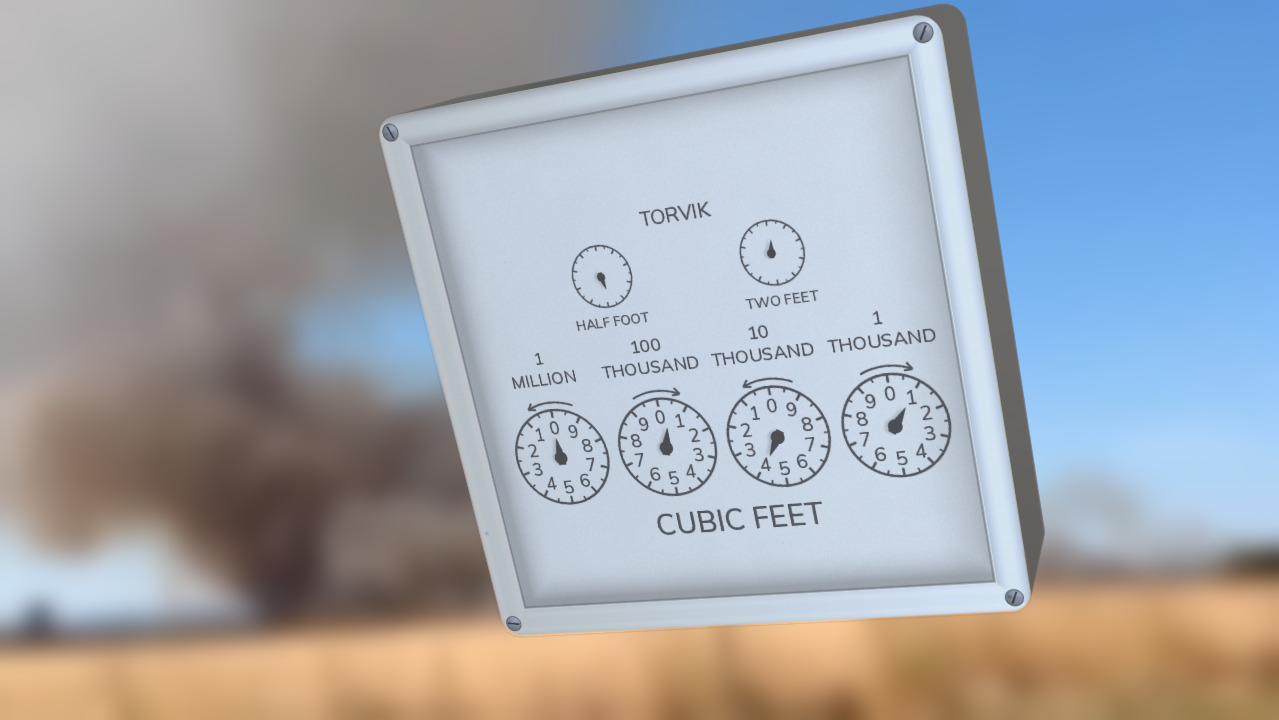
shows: 4100 ft³
